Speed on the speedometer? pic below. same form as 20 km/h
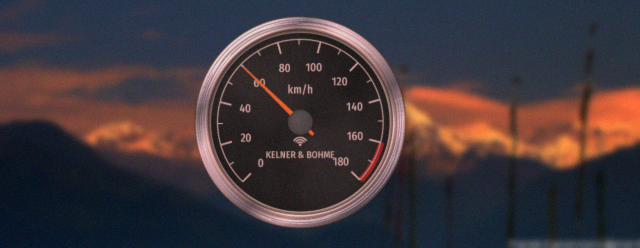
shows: 60 km/h
